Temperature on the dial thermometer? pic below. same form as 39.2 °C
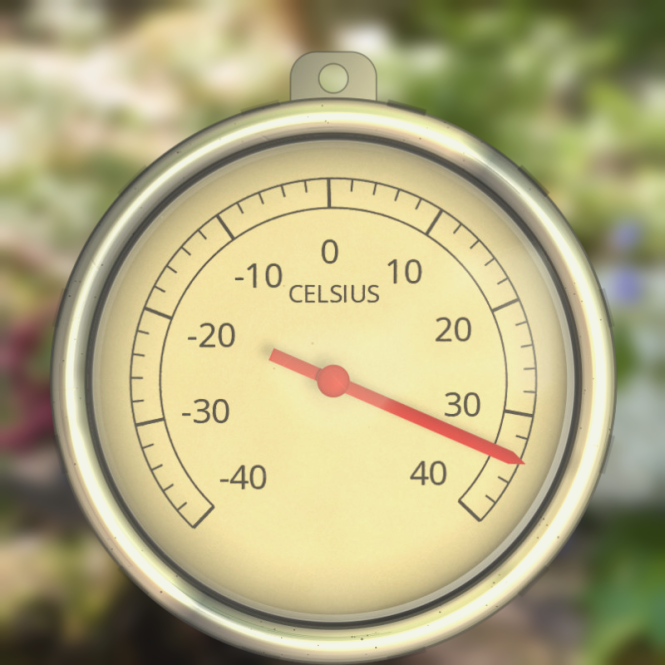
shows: 34 °C
